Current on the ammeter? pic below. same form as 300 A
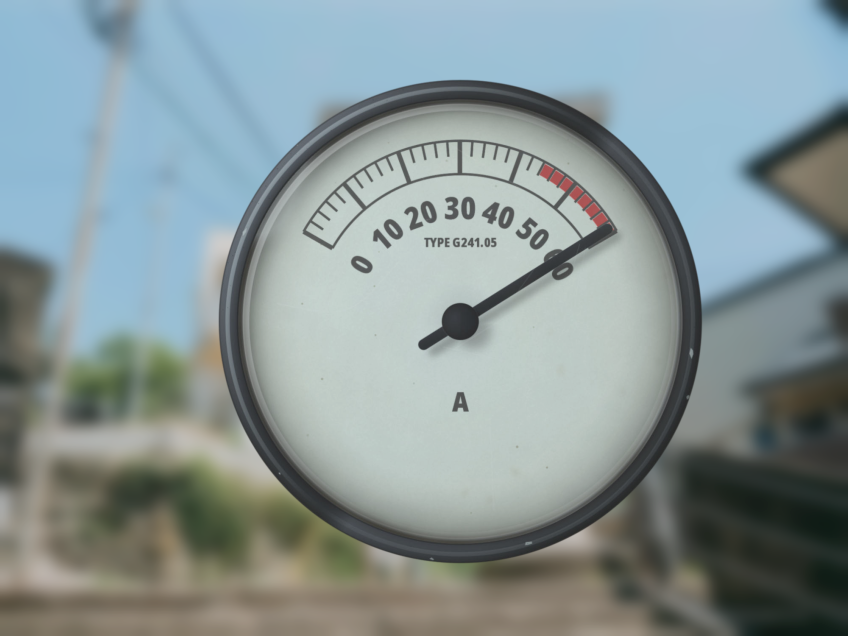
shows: 59 A
